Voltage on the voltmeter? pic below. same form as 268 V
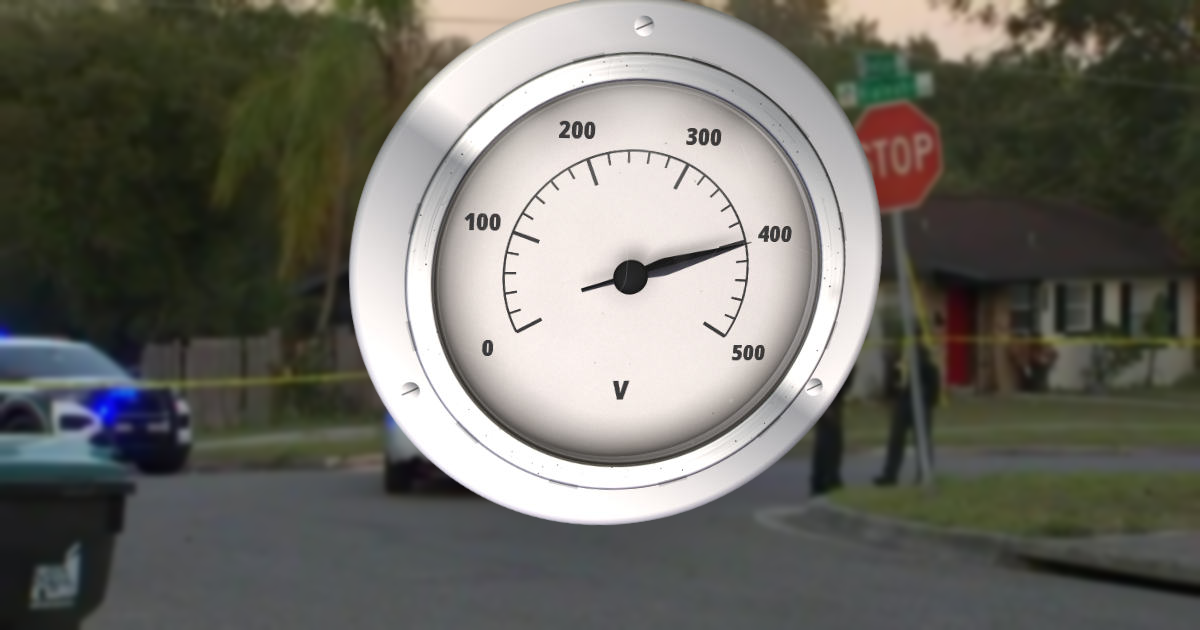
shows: 400 V
